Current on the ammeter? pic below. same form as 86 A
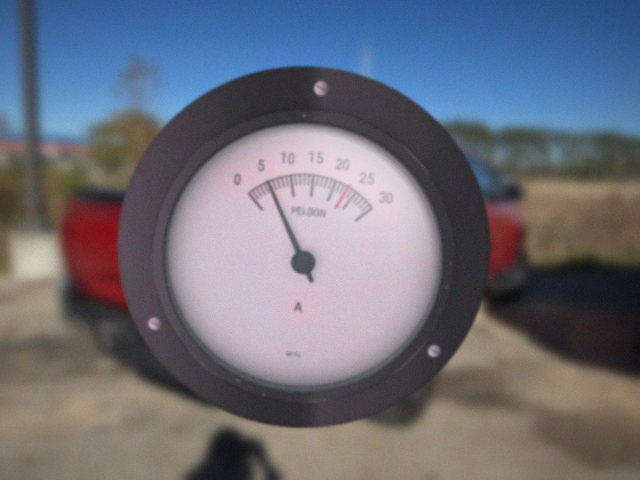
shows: 5 A
